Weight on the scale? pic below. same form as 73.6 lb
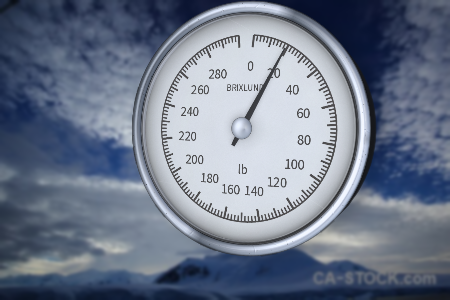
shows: 20 lb
